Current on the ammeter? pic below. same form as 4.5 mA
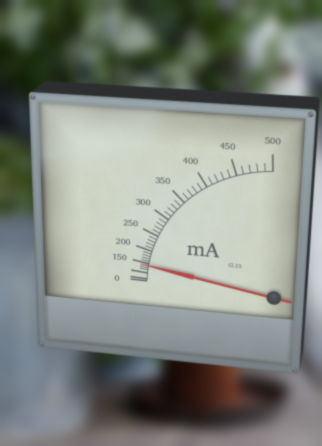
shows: 150 mA
